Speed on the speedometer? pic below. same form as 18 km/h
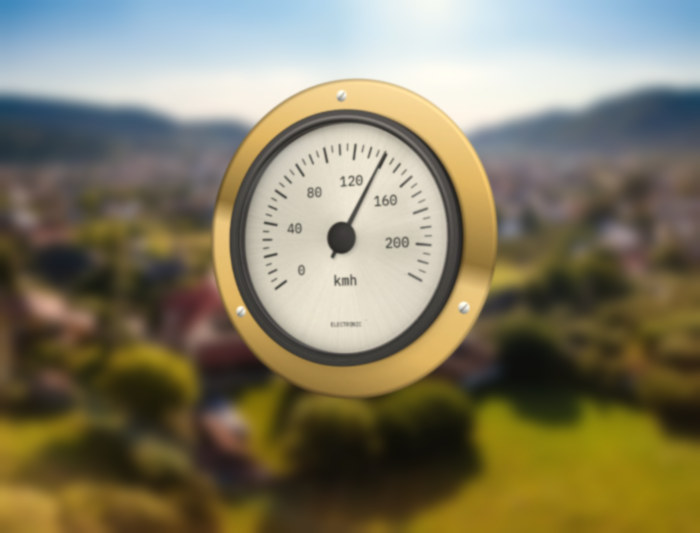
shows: 140 km/h
